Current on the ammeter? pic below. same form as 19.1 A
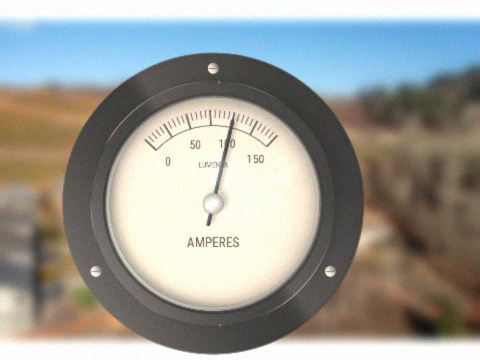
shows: 100 A
